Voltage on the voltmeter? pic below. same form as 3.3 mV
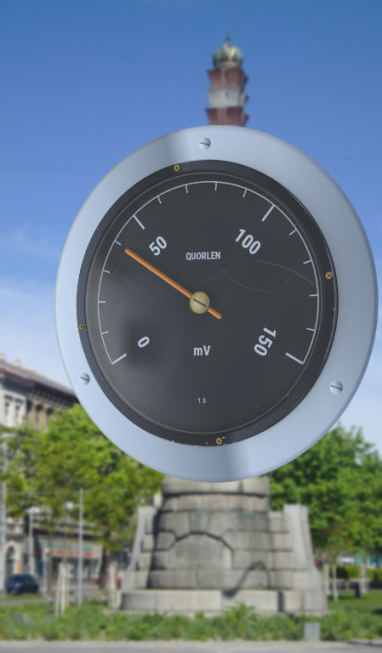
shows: 40 mV
